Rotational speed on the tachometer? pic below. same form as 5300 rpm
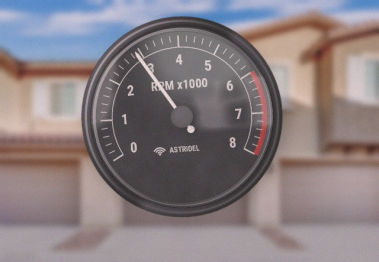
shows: 2900 rpm
